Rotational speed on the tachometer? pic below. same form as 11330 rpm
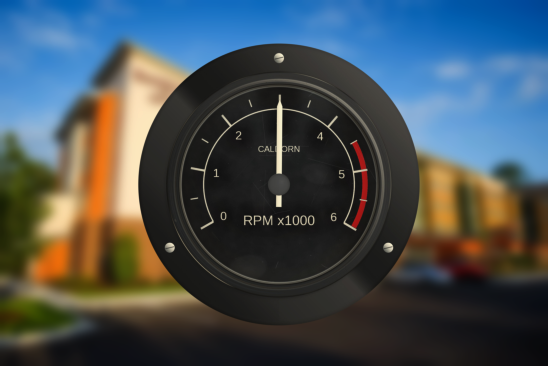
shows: 3000 rpm
